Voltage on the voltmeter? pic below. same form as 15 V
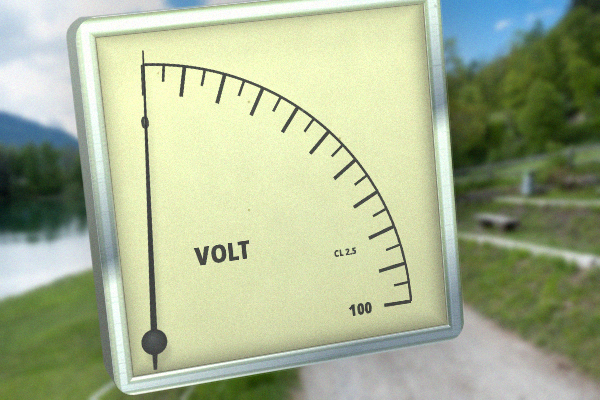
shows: 0 V
